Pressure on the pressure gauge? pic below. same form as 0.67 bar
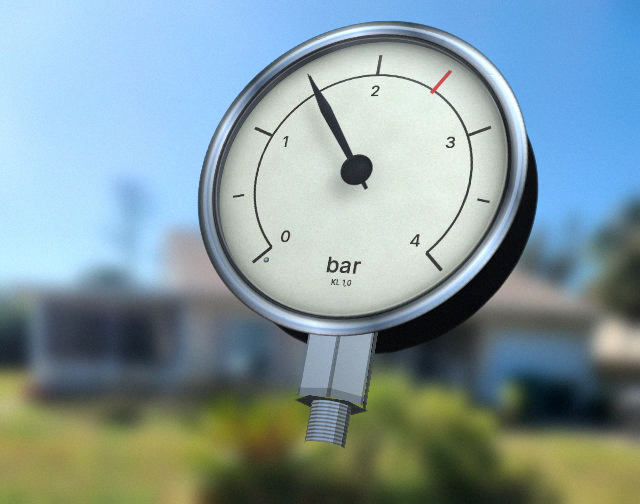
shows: 1.5 bar
